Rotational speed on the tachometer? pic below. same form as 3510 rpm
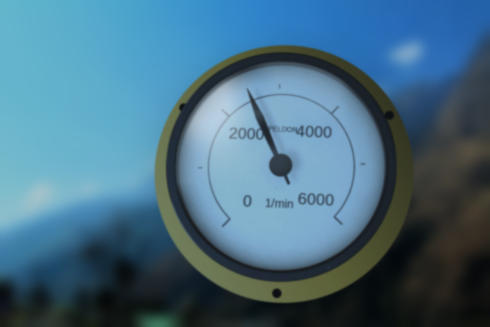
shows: 2500 rpm
